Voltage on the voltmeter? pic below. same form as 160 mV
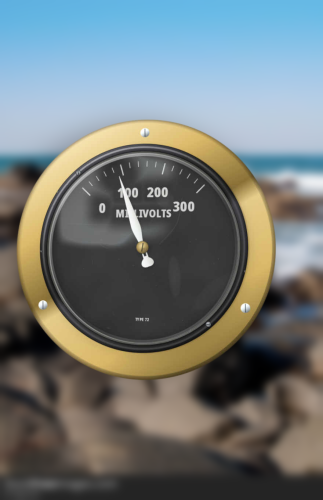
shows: 90 mV
